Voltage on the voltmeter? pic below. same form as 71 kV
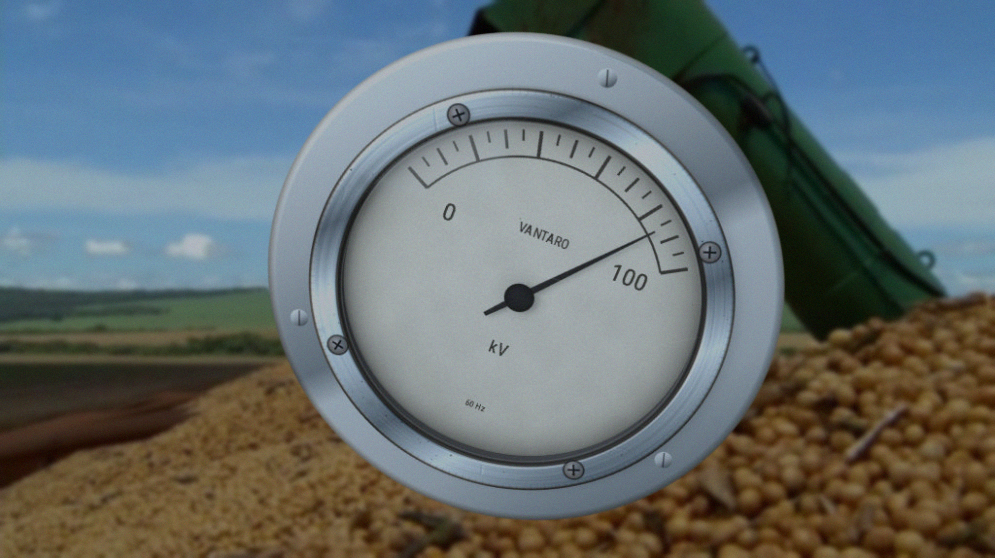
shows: 85 kV
